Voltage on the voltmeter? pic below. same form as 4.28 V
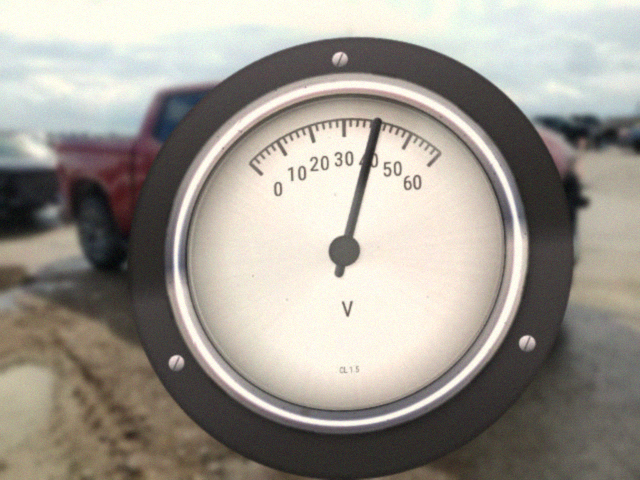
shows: 40 V
